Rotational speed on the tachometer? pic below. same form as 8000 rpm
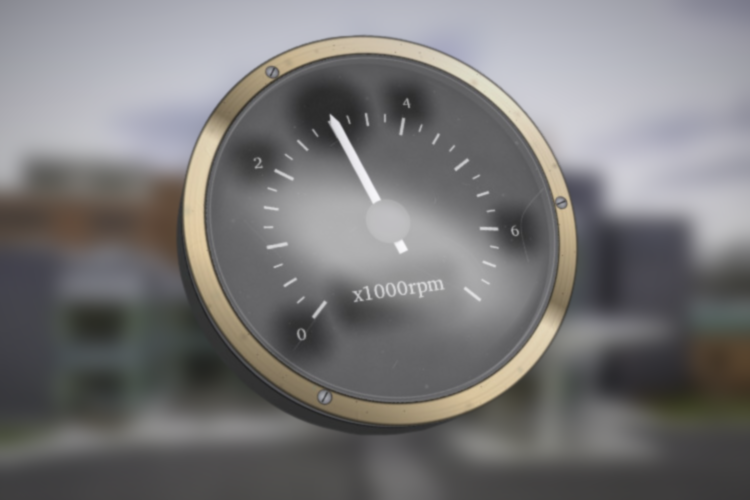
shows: 3000 rpm
